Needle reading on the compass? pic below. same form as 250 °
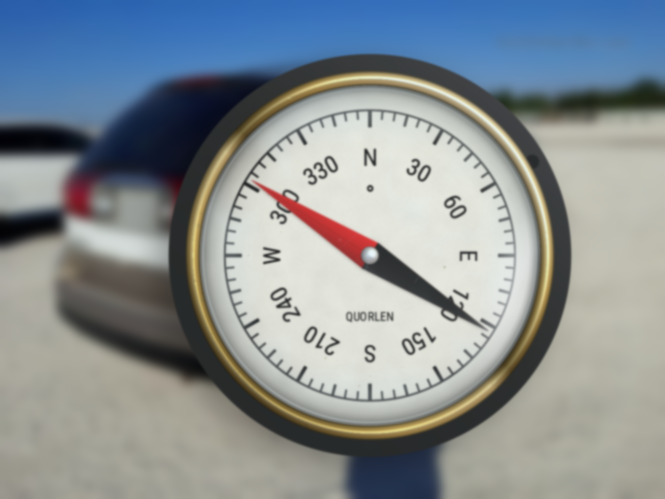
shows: 302.5 °
